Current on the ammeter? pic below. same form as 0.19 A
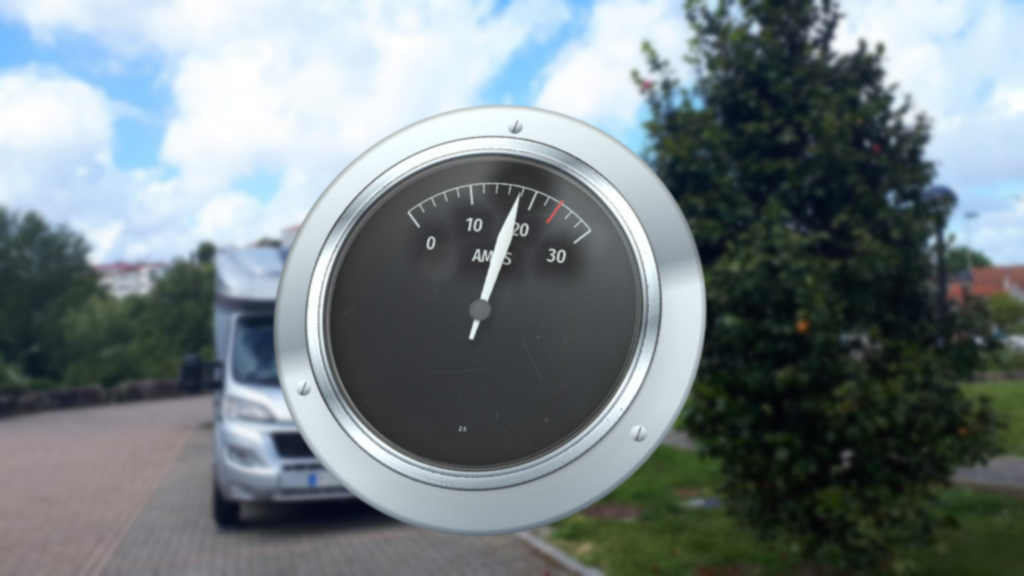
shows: 18 A
